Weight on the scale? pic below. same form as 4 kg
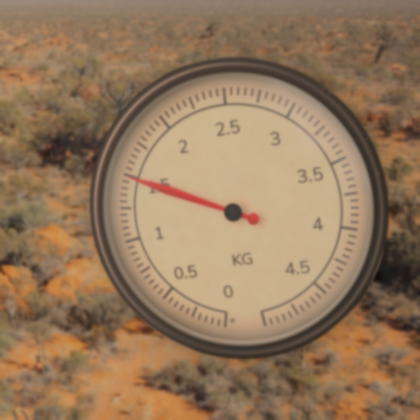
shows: 1.5 kg
